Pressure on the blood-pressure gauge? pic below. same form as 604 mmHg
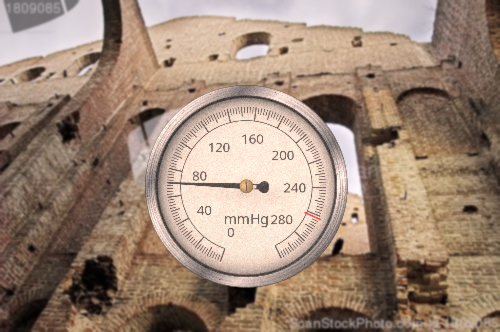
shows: 70 mmHg
